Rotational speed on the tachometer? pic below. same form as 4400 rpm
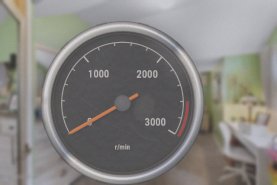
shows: 0 rpm
